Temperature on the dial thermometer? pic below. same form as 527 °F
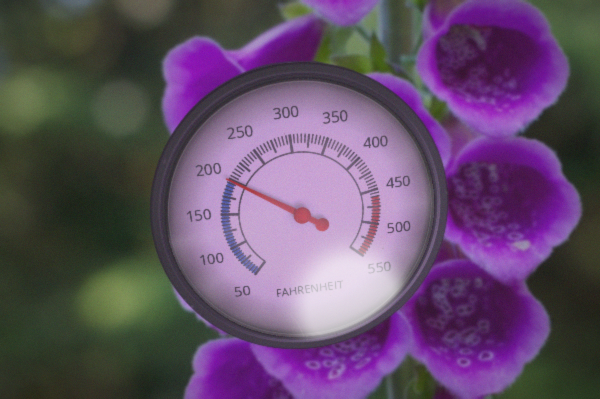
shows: 200 °F
